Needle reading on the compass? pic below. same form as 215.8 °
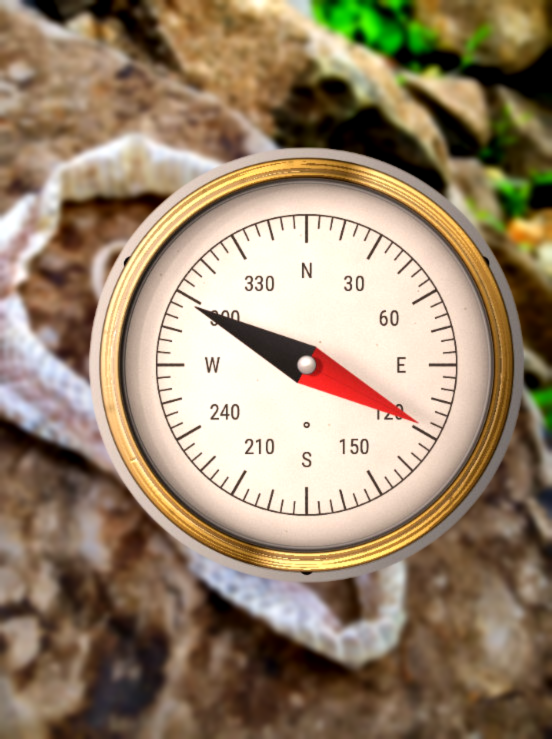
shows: 117.5 °
